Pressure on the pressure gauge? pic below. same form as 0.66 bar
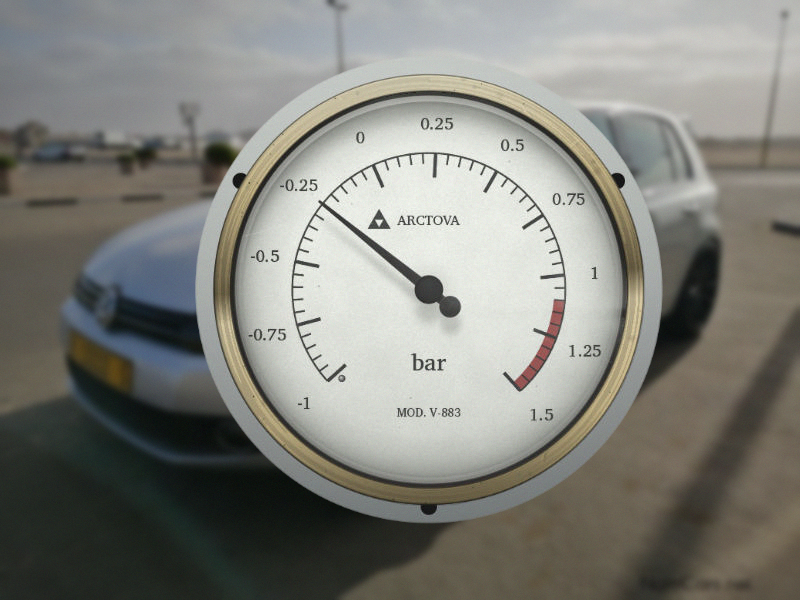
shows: -0.25 bar
